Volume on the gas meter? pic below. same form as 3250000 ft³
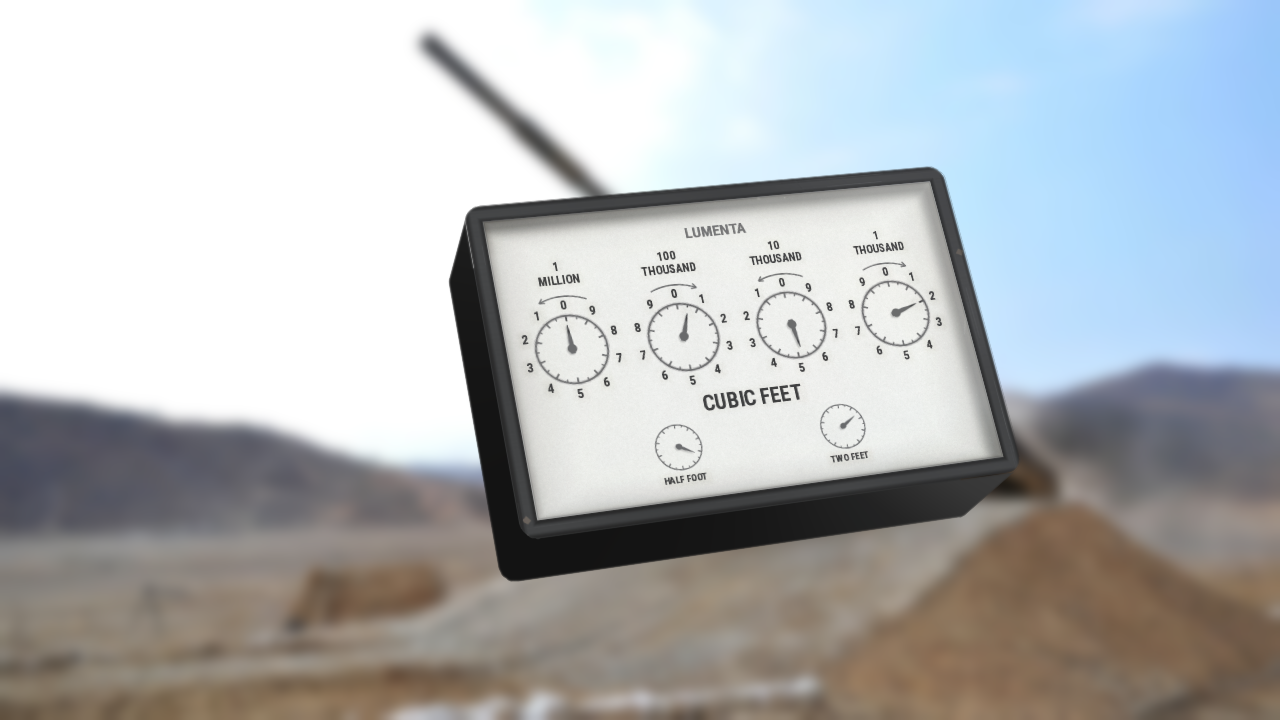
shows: 5200 ft³
